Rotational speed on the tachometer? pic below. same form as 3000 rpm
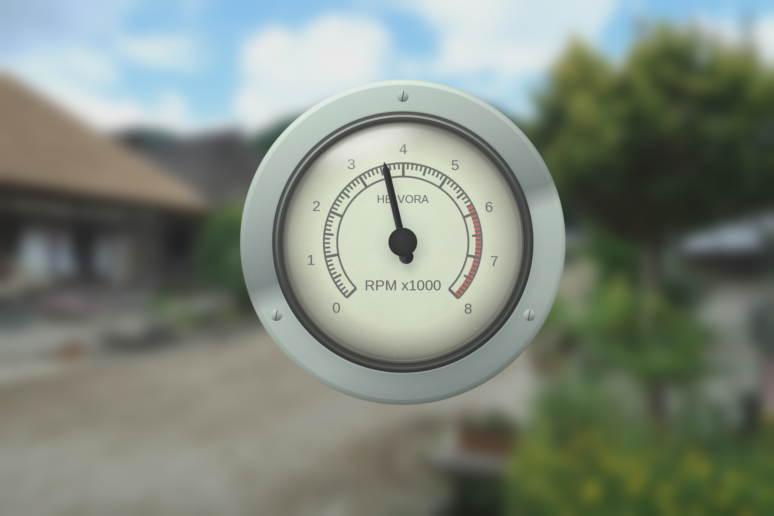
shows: 3600 rpm
